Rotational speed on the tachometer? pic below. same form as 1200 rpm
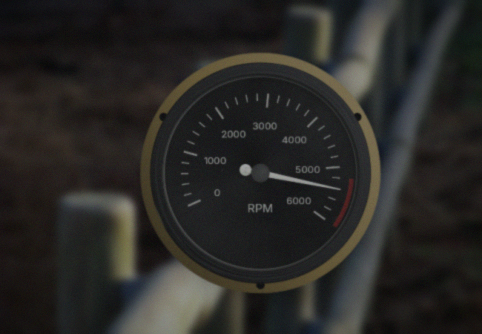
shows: 5400 rpm
